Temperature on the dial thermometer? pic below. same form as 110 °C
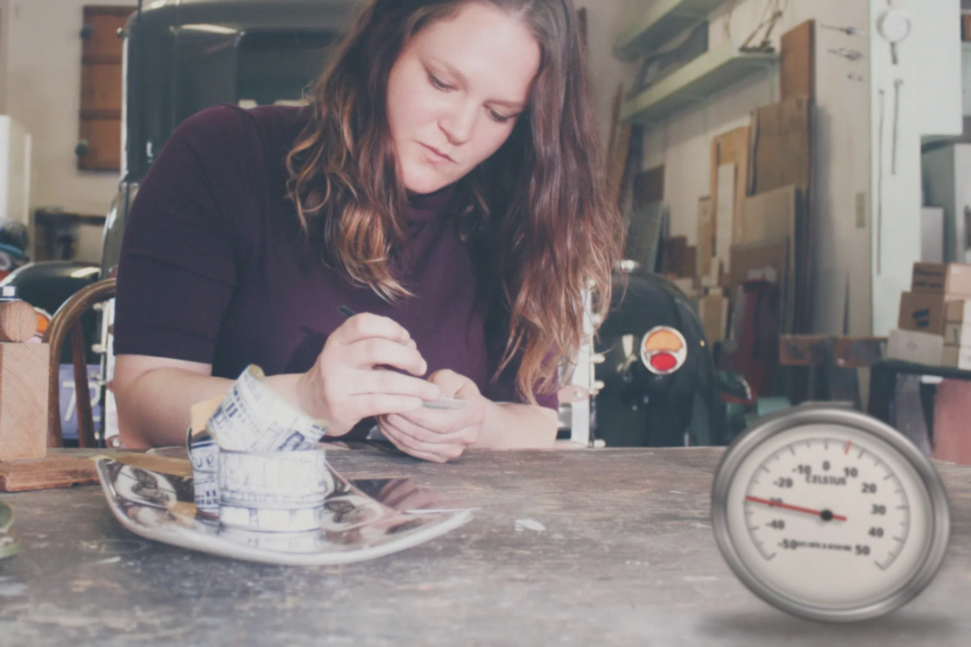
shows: -30 °C
